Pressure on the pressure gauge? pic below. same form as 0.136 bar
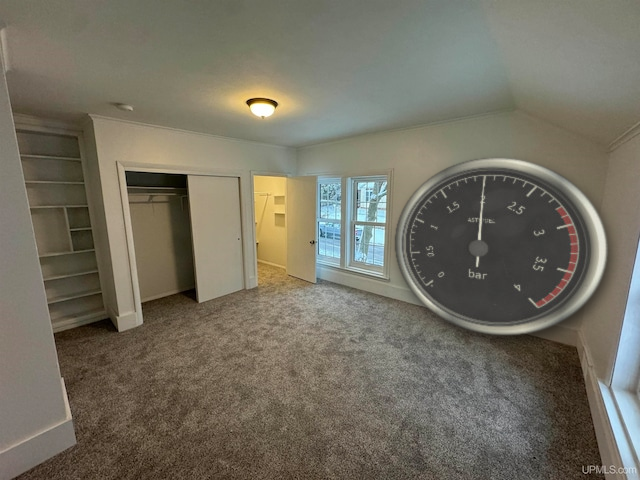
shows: 2 bar
